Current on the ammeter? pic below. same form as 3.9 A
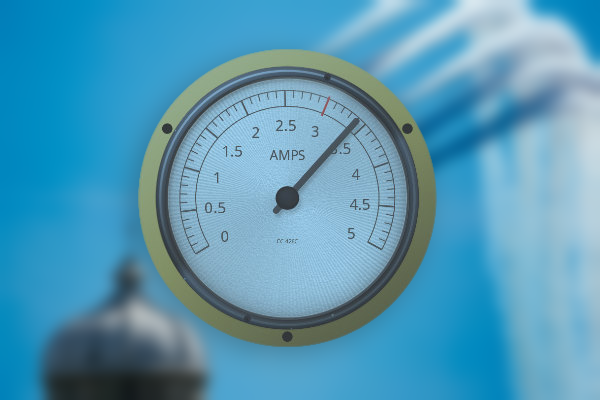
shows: 3.4 A
